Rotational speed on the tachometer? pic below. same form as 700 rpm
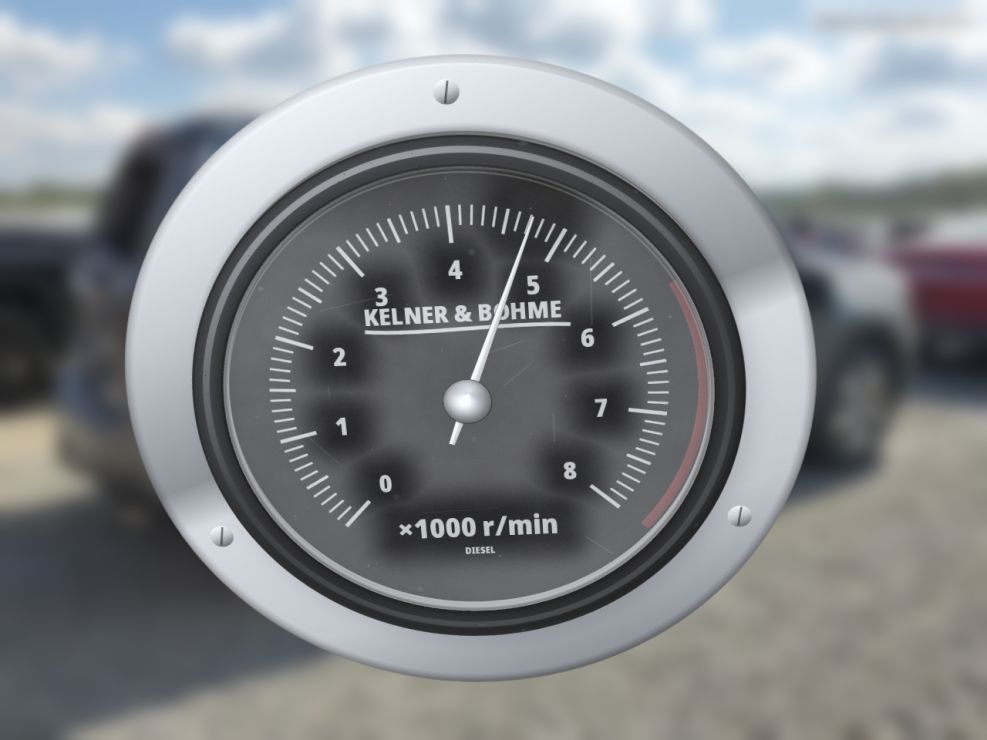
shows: 4700 rpm
